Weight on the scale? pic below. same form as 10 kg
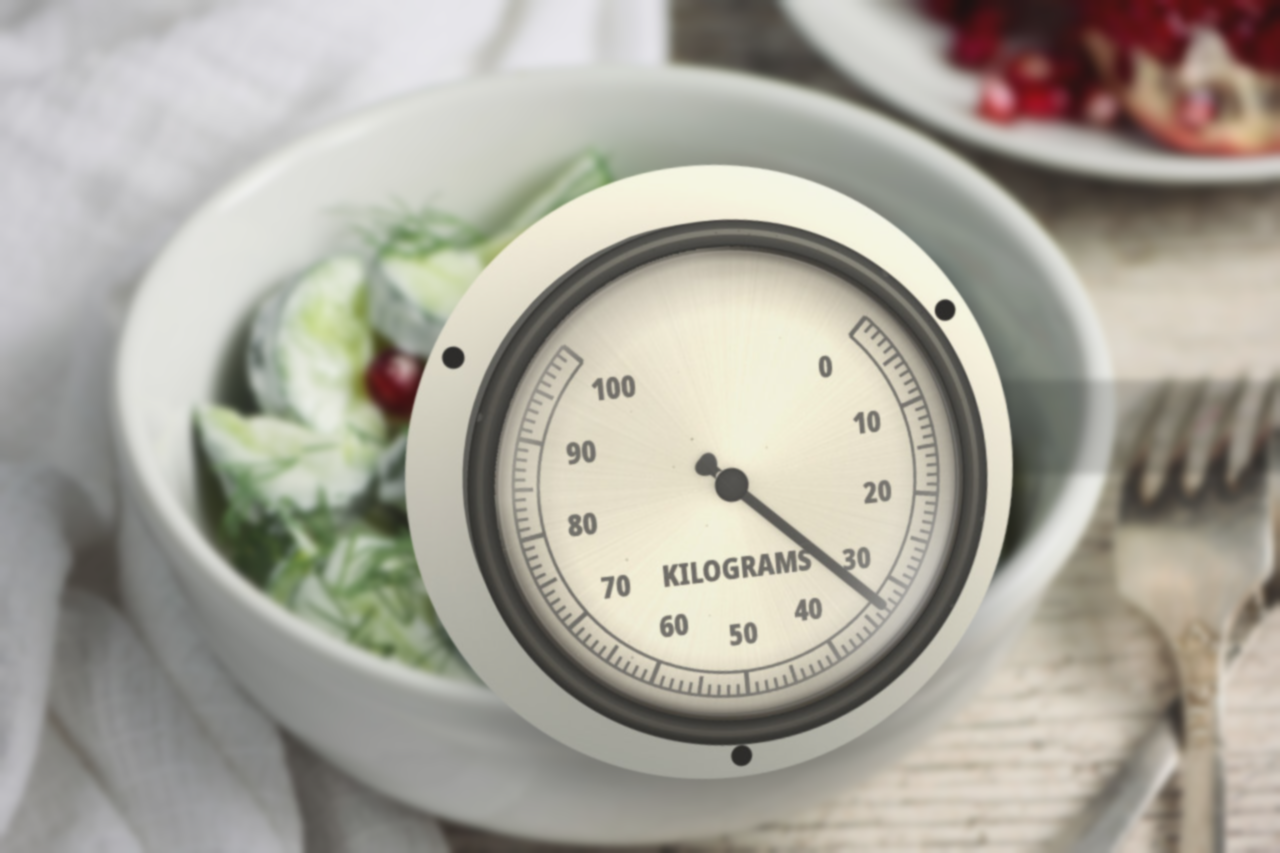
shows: 33 kg
